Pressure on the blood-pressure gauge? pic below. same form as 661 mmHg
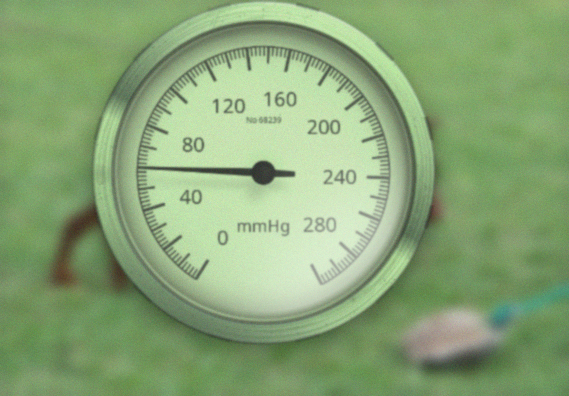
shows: 60 mmHg
